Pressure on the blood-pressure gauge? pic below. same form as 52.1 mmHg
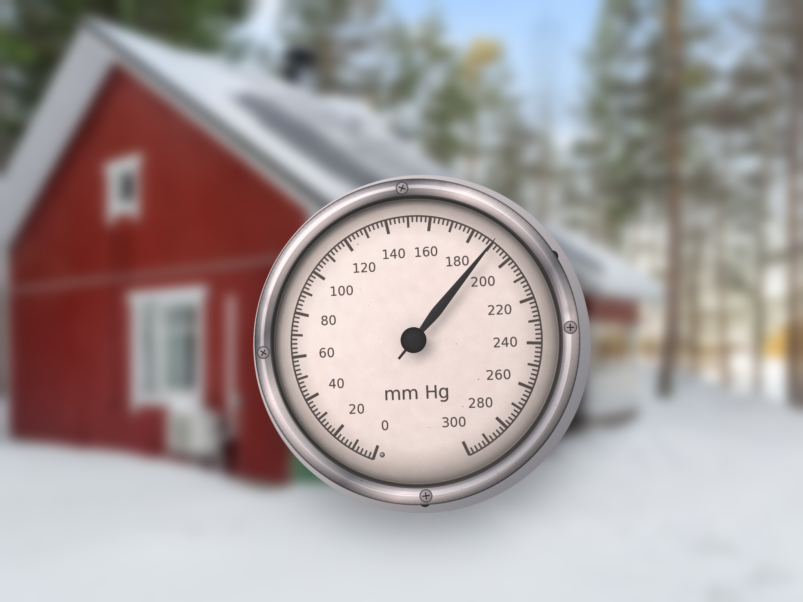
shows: 190 mmHg
